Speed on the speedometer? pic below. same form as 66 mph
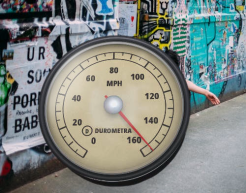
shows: 155 mph
